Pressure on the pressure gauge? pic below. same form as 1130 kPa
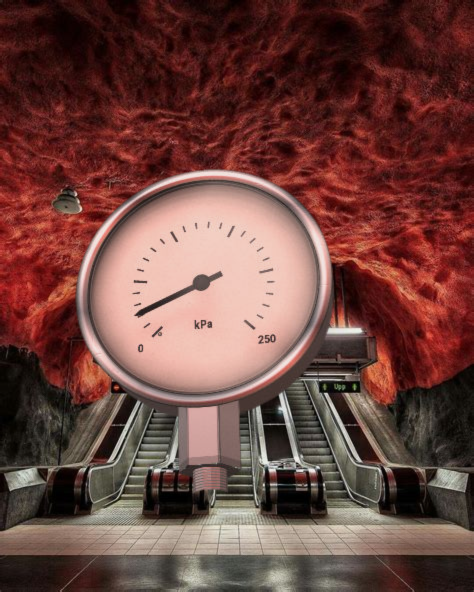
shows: 20 kPa
